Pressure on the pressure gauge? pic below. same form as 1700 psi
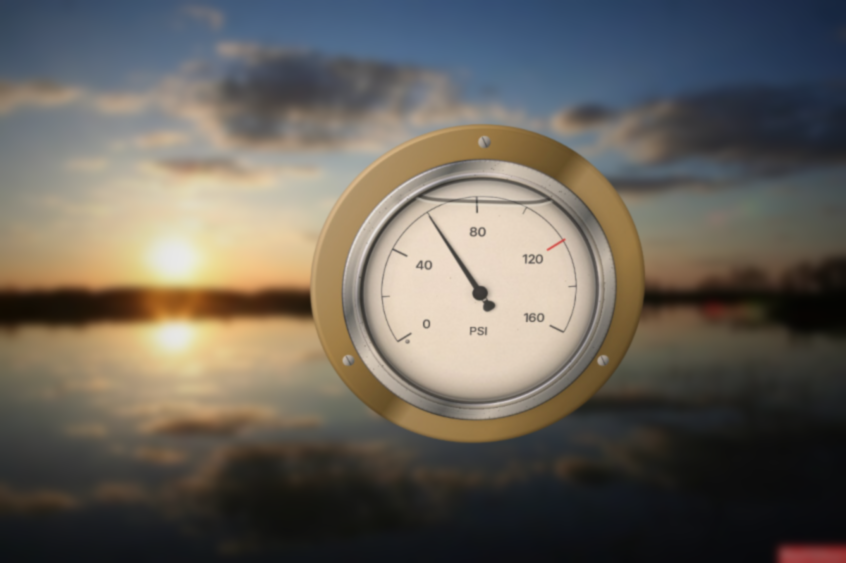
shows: 60 psi
